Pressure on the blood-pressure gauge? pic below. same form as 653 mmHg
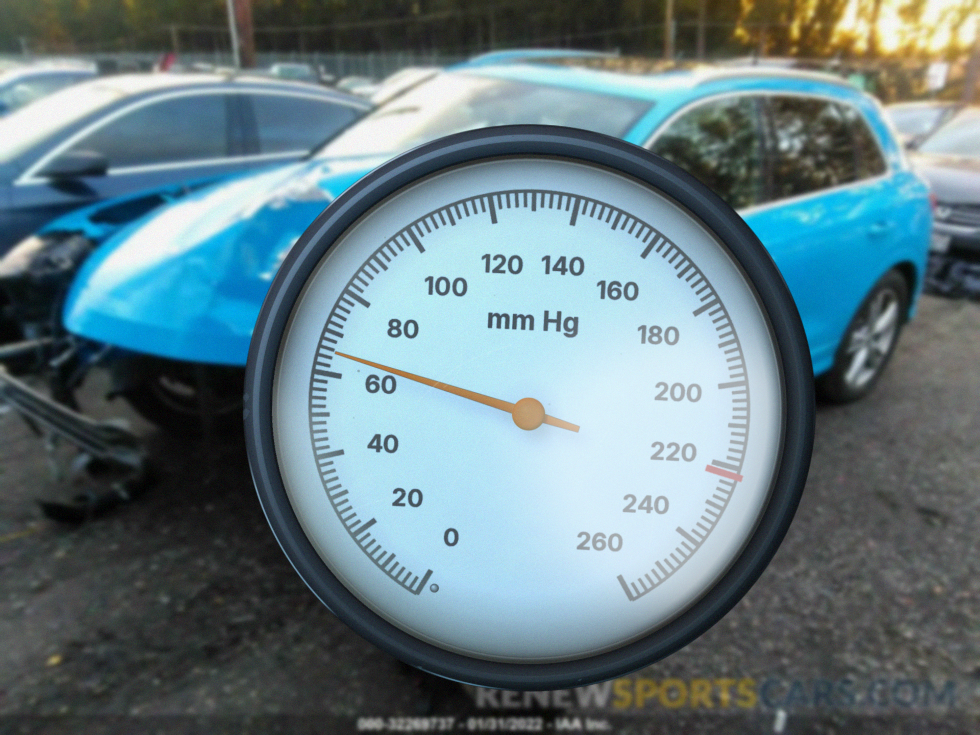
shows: 66 mmHg
